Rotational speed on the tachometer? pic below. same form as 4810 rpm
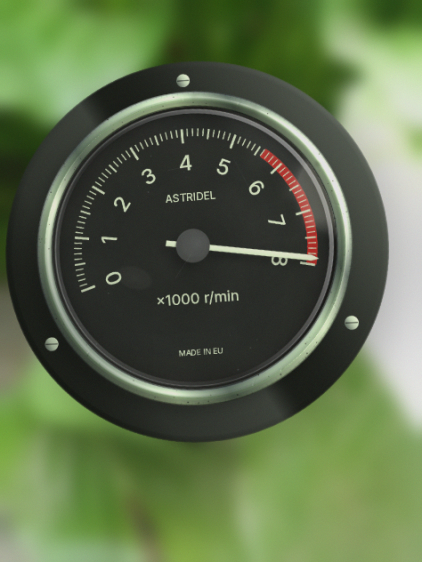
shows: 7900 rpm
